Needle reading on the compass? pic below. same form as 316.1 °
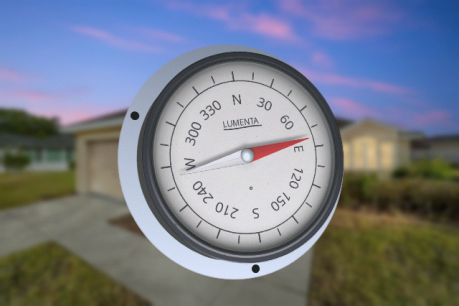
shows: 82.5 °
